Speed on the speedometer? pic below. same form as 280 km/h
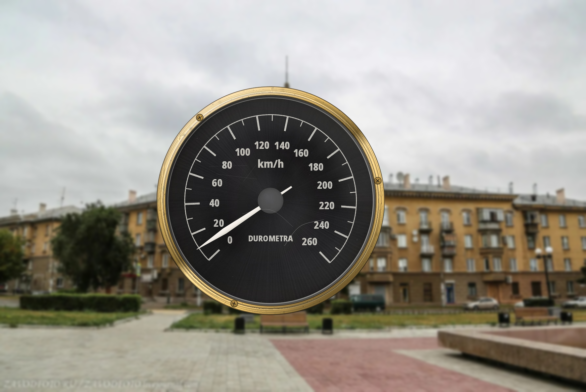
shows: 10 km/h
